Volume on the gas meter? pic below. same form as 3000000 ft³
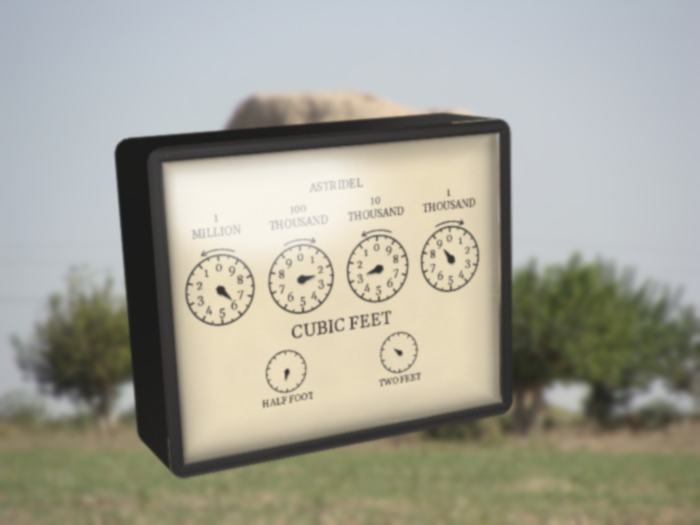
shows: 622900 ft³
